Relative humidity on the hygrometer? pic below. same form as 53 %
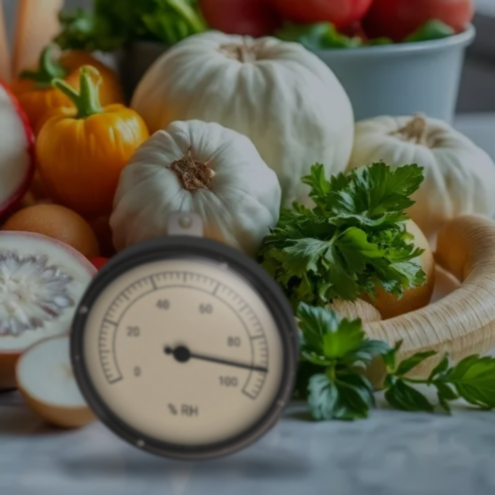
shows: 90 %
